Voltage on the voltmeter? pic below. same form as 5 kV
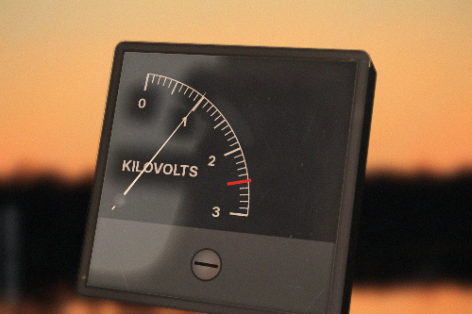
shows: 1 kV
